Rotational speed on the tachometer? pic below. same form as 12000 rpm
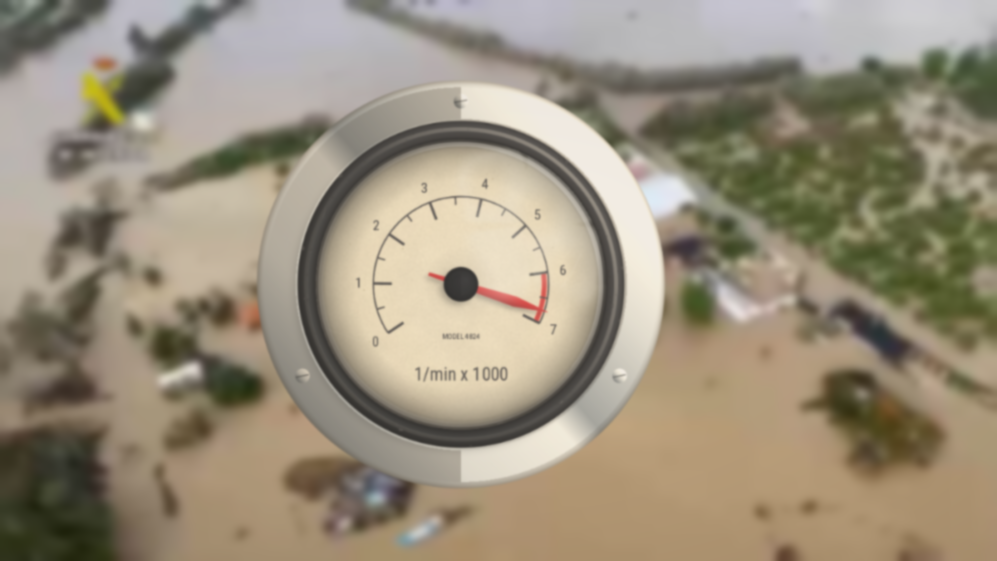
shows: 6750 rpm
